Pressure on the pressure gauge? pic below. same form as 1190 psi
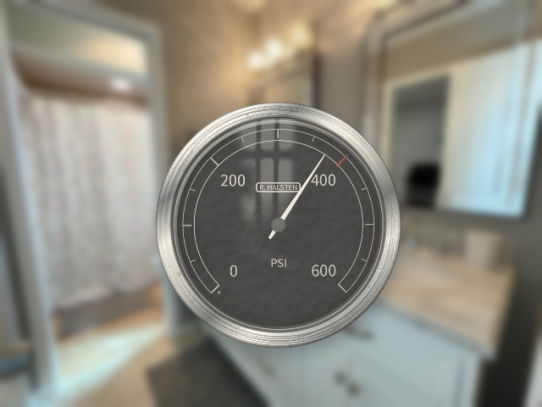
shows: 375 psi
